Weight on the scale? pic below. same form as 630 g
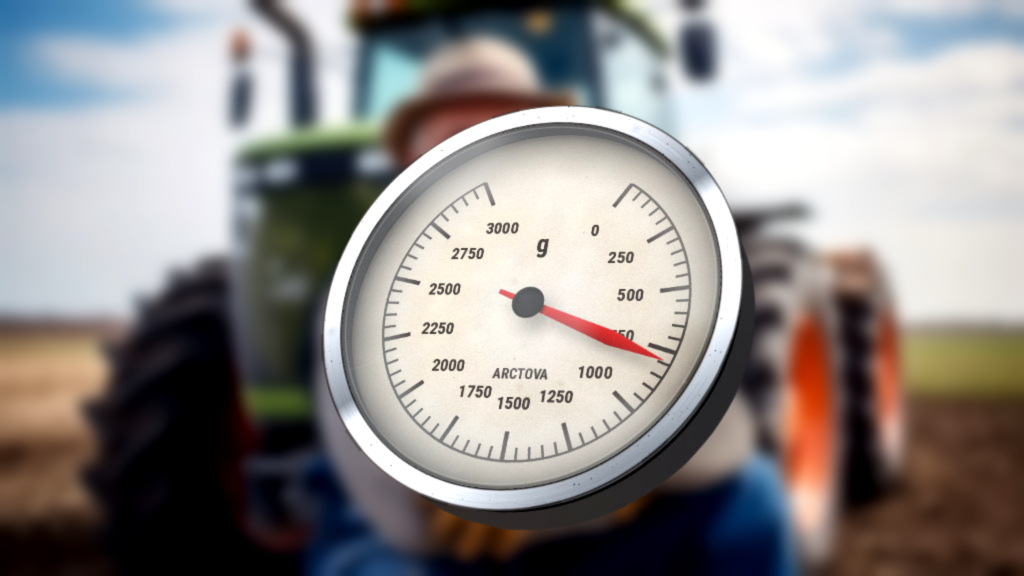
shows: 800 g
